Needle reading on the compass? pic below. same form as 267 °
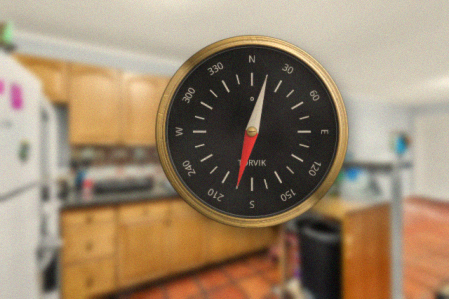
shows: 195 °
